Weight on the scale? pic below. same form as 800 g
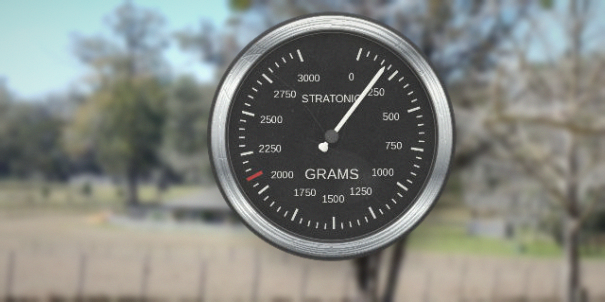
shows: 175 g
